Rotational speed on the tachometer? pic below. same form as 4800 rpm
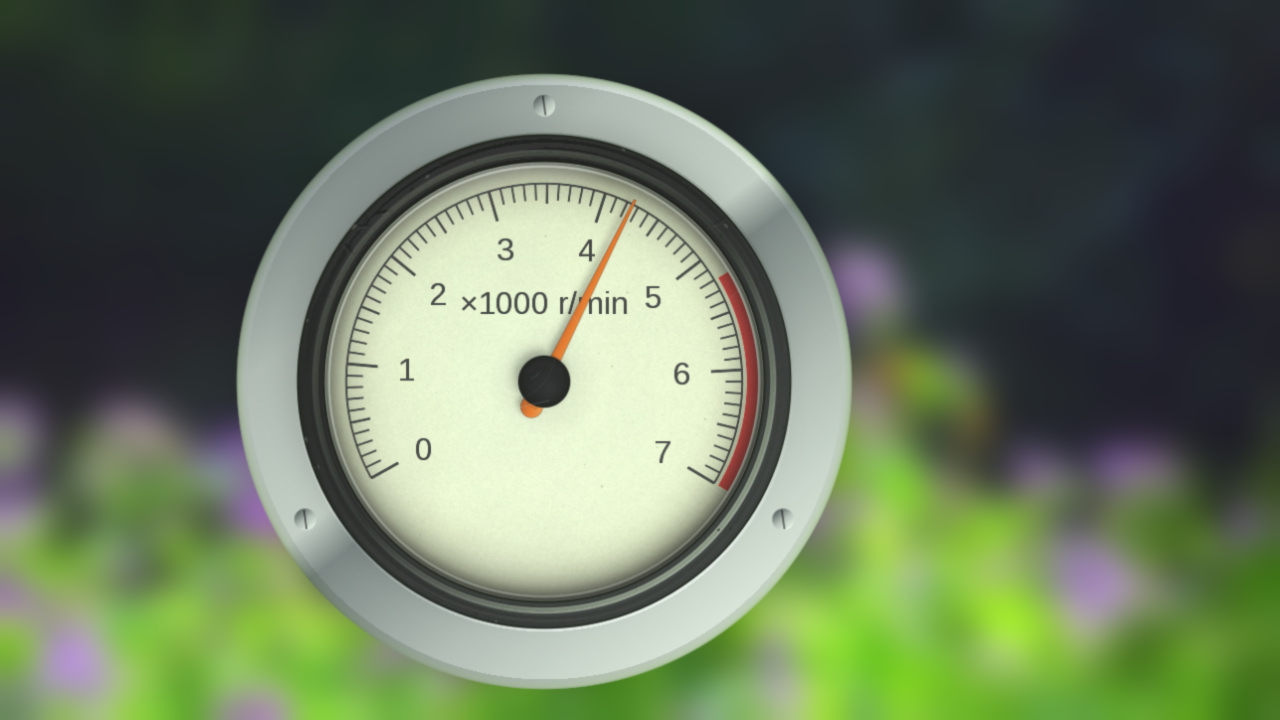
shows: 4250 rpm
